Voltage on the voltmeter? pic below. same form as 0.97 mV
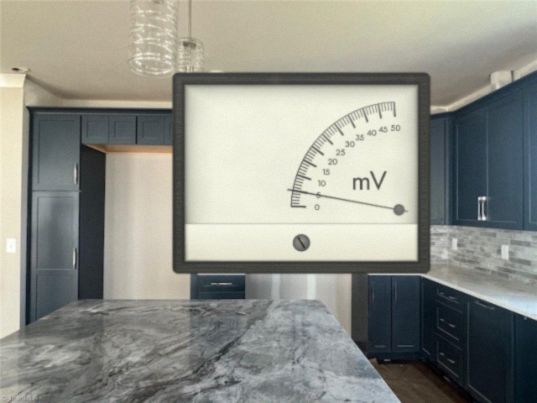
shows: 5 mV
